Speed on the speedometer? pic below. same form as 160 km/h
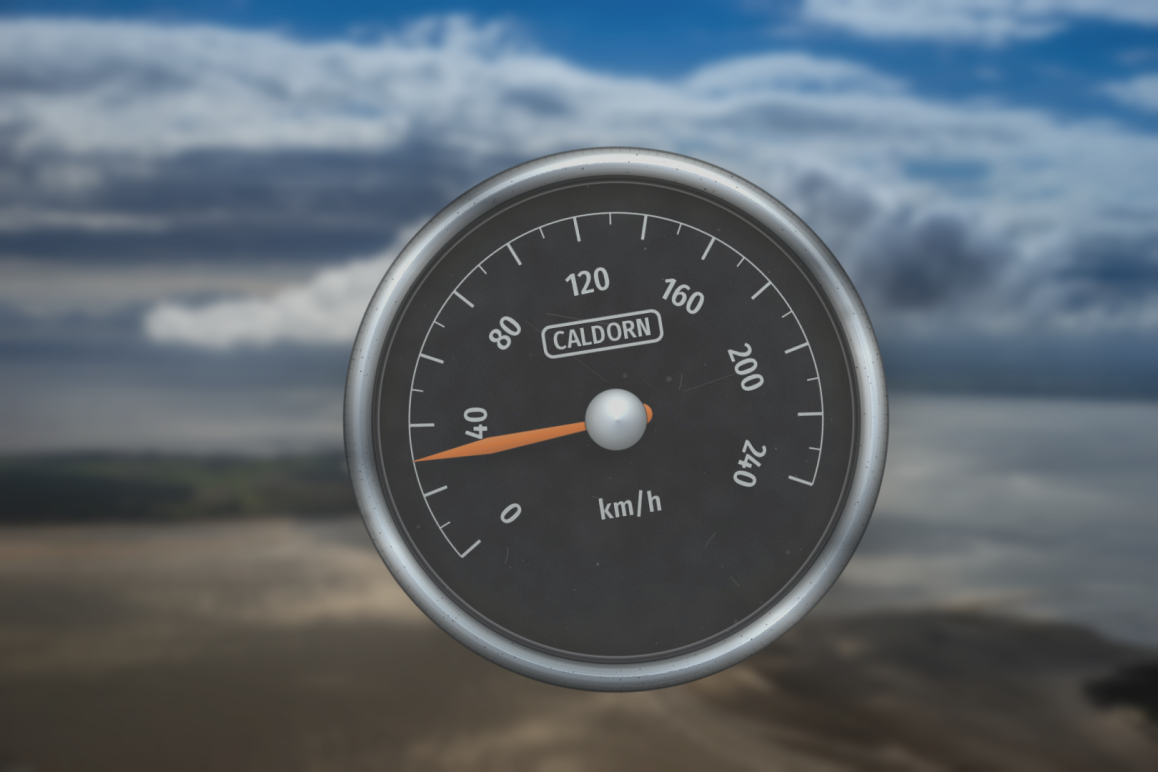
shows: 30 km/h
